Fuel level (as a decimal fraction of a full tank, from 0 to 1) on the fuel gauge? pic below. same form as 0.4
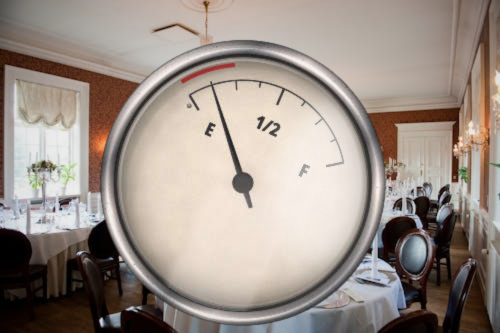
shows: 0.125
